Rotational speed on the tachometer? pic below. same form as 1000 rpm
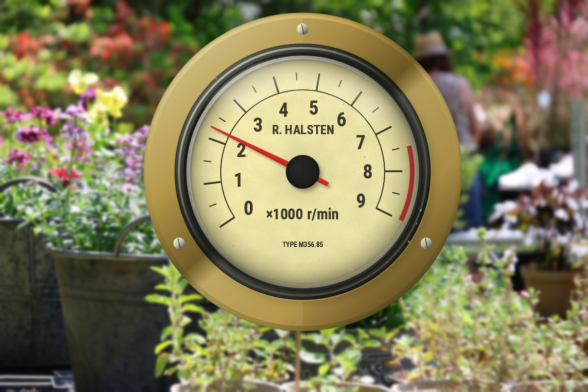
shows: 2250 rpm
